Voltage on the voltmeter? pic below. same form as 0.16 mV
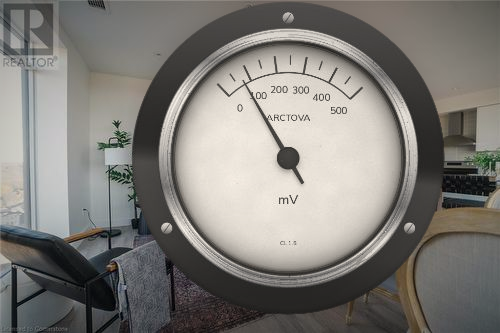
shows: 75 mV
